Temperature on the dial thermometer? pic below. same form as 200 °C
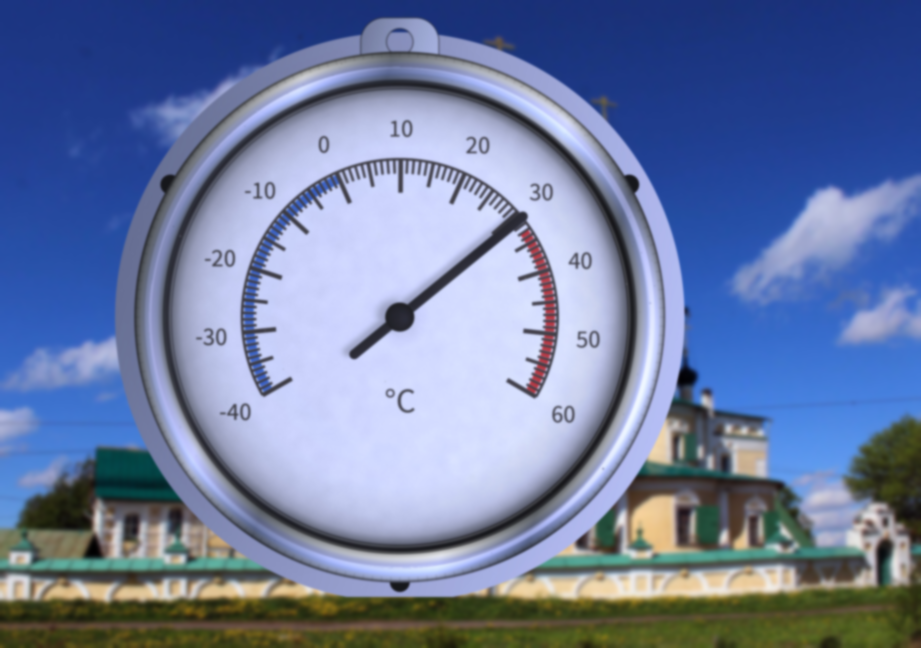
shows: 31 °C
